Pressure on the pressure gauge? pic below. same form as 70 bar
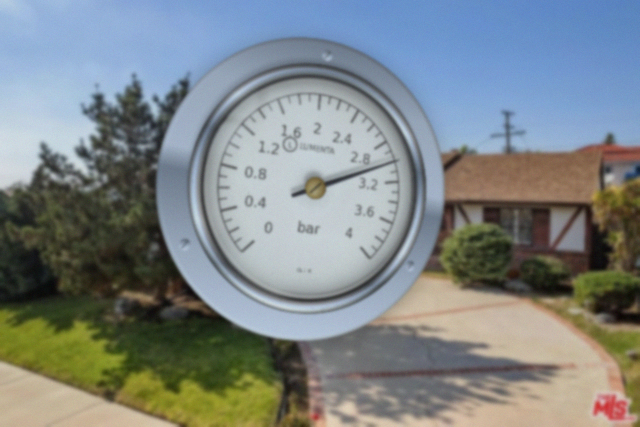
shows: 3 bar
